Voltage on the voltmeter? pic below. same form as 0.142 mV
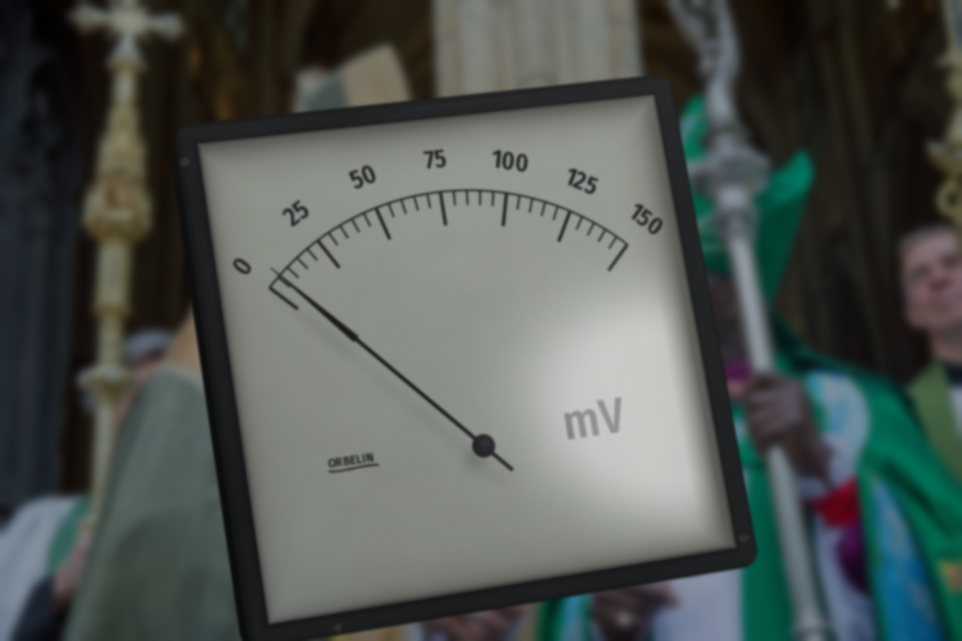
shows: 5 mV
